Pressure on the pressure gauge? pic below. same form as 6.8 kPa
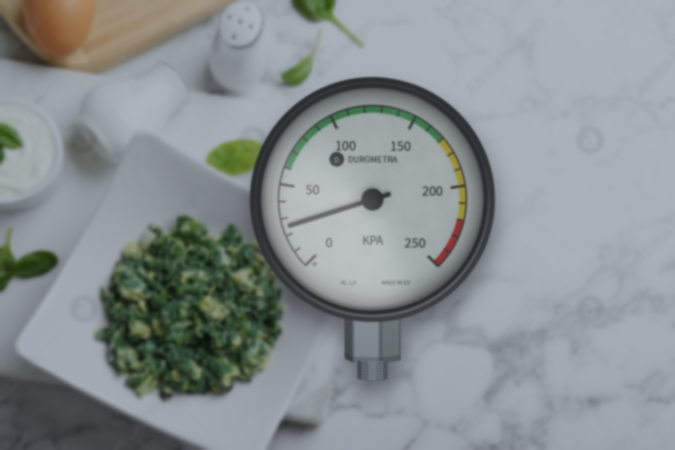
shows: 25 kPa
